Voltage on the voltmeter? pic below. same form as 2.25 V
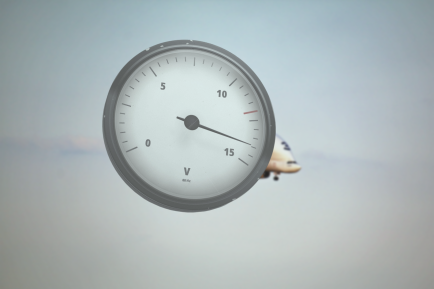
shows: 14 V
